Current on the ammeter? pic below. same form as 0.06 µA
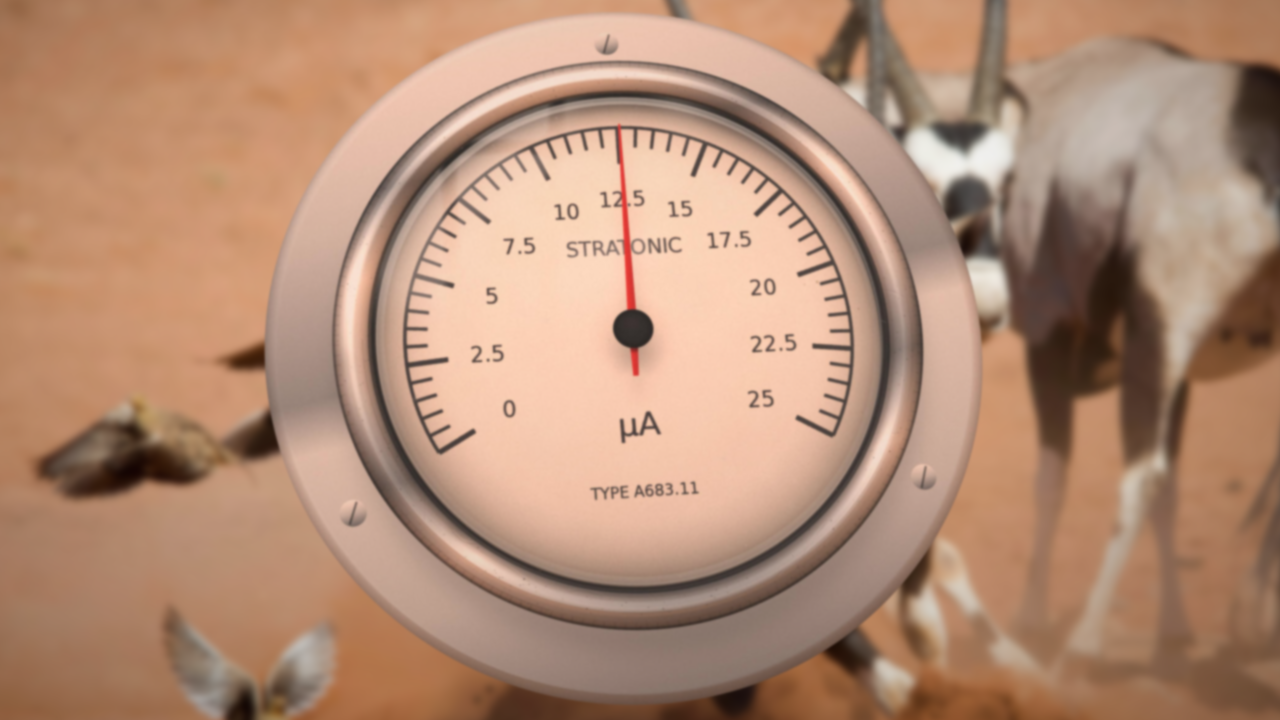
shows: 12.5 µA
